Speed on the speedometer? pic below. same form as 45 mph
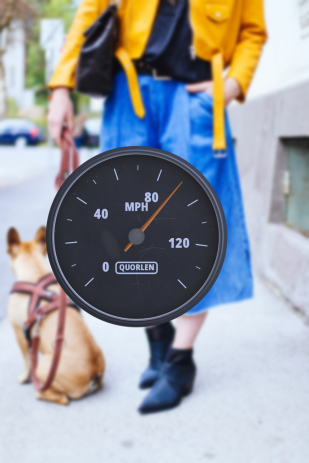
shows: 90 mph
